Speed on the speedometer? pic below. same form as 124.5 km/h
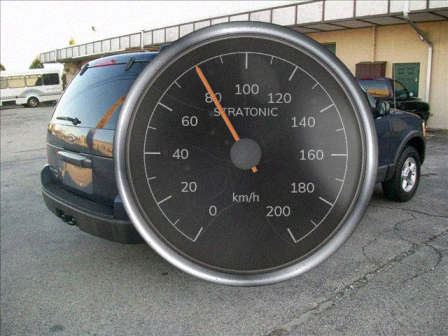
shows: 80 km/h
